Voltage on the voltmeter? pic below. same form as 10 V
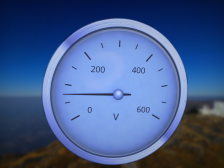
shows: 75 V
